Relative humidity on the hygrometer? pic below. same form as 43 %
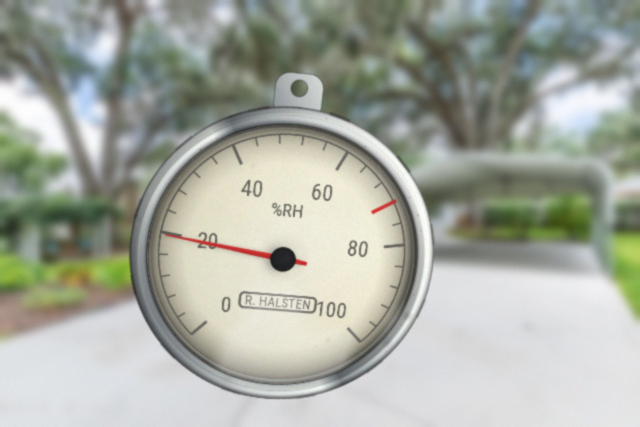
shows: 20 %
